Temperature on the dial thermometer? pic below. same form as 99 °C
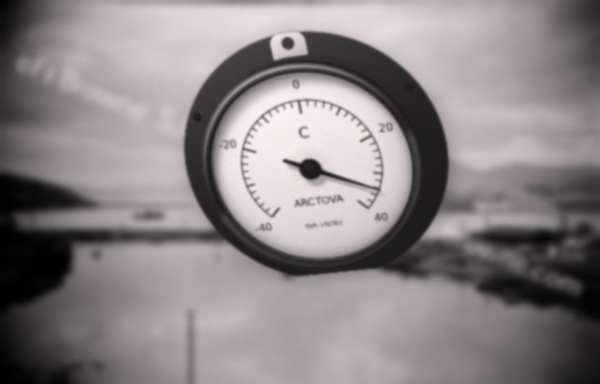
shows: 34 °C
